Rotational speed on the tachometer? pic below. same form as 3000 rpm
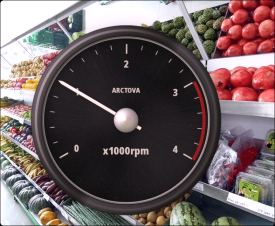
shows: 1000 rpm
